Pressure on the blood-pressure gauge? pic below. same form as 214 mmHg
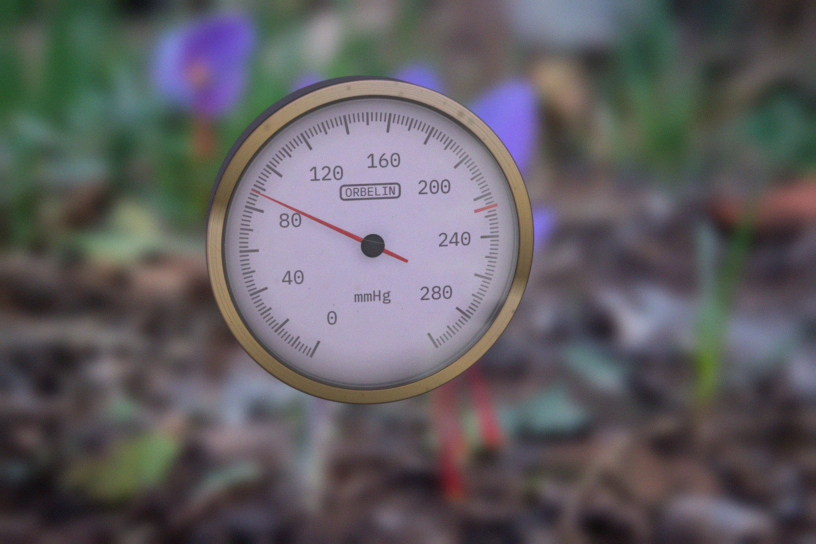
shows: 88 mmHg
